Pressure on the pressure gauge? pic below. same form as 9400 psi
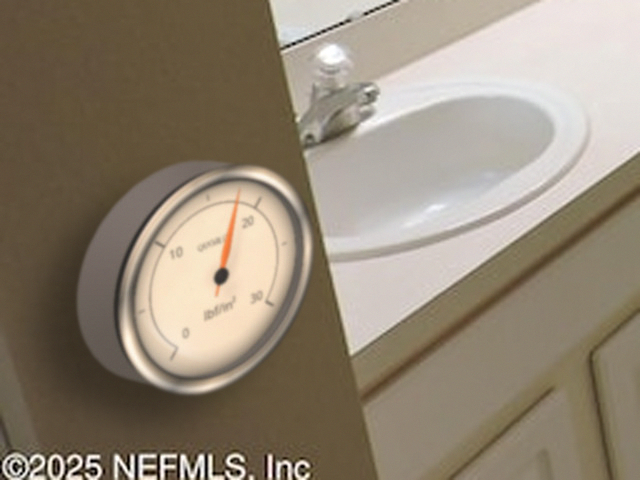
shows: 17.5 psi
